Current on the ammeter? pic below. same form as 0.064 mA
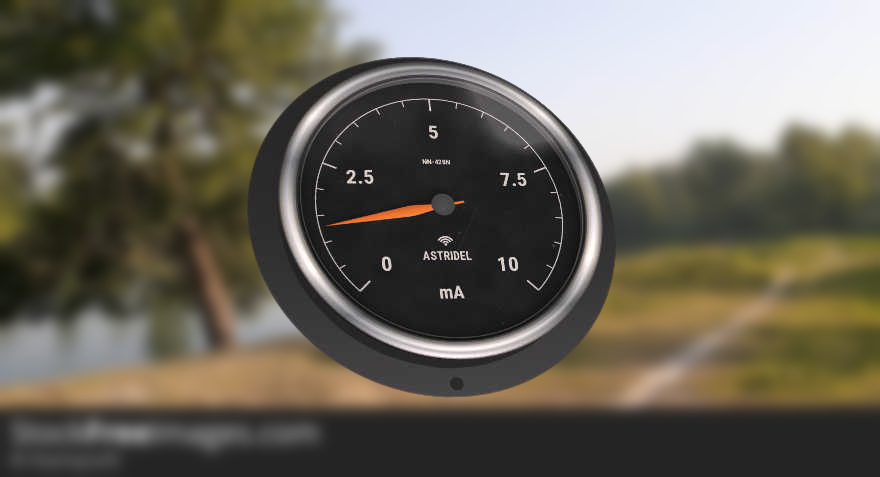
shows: 1.25 mA
